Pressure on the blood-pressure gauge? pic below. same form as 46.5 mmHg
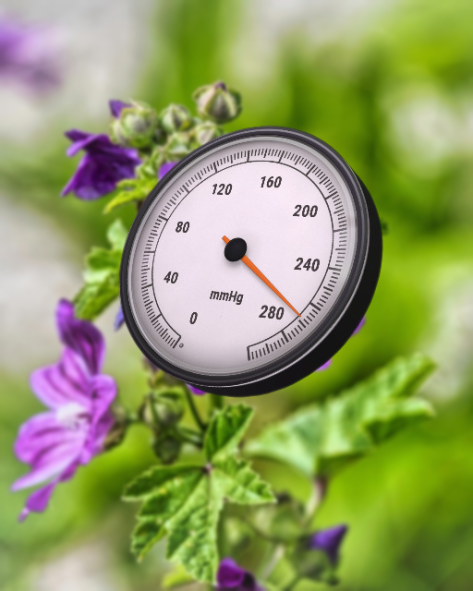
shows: 268 mmHg
